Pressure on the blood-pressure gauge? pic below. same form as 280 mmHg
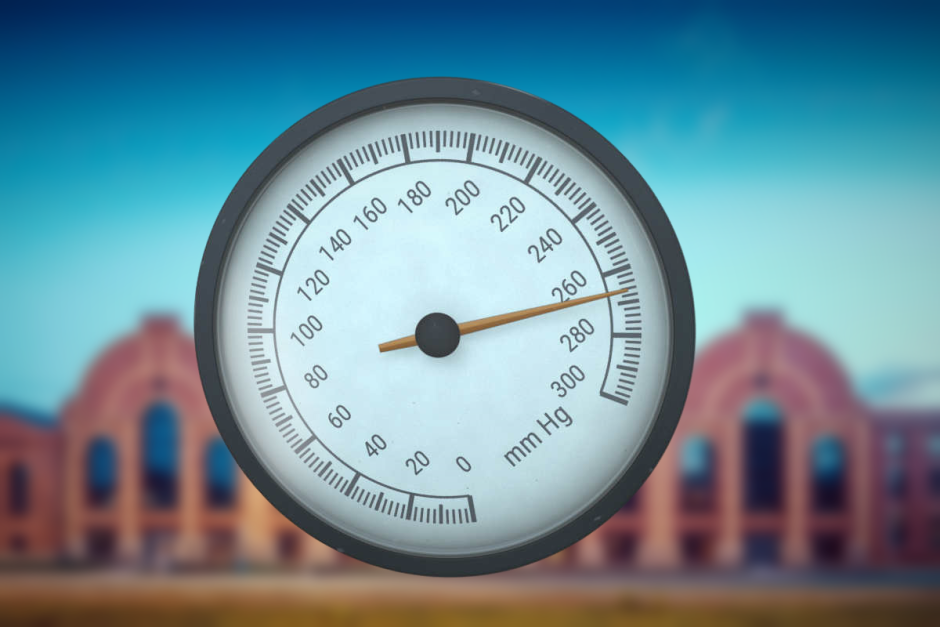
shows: 266 mmHg
